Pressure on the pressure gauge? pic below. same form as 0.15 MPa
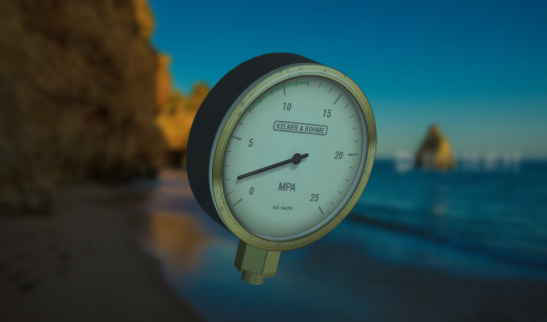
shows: 2 MPa
